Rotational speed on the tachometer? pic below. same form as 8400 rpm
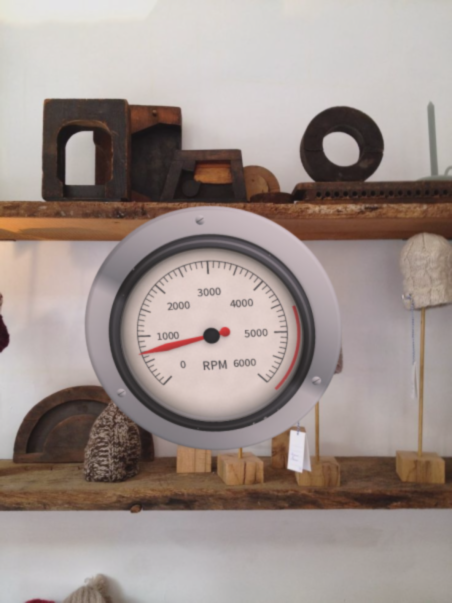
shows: 700 rpm
